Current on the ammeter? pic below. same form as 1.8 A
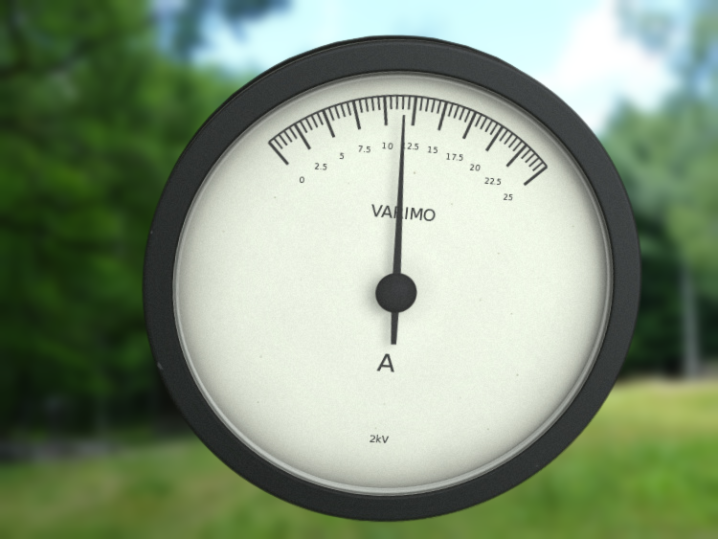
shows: 11.5 A
